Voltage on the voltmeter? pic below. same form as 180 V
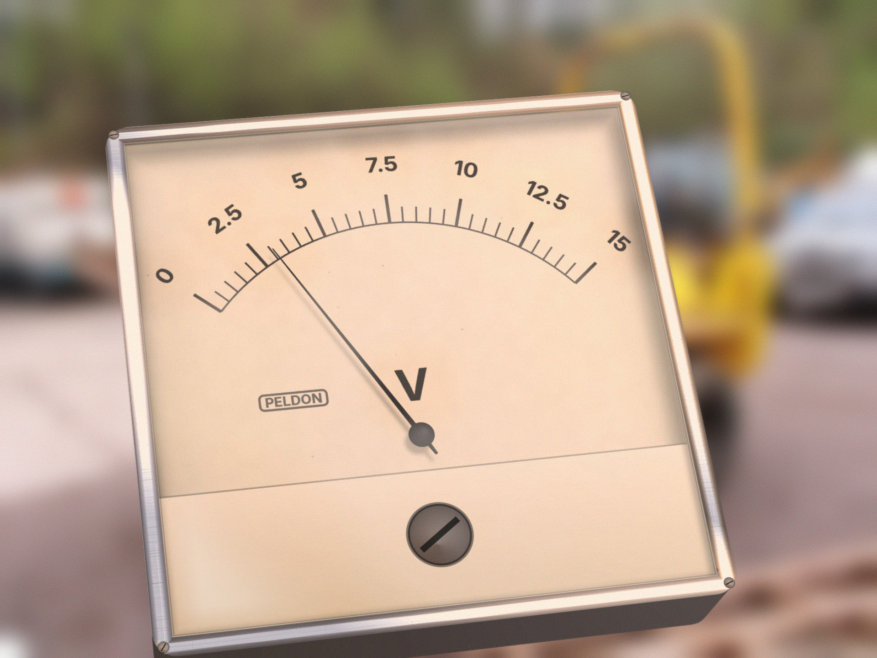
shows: 3 V
